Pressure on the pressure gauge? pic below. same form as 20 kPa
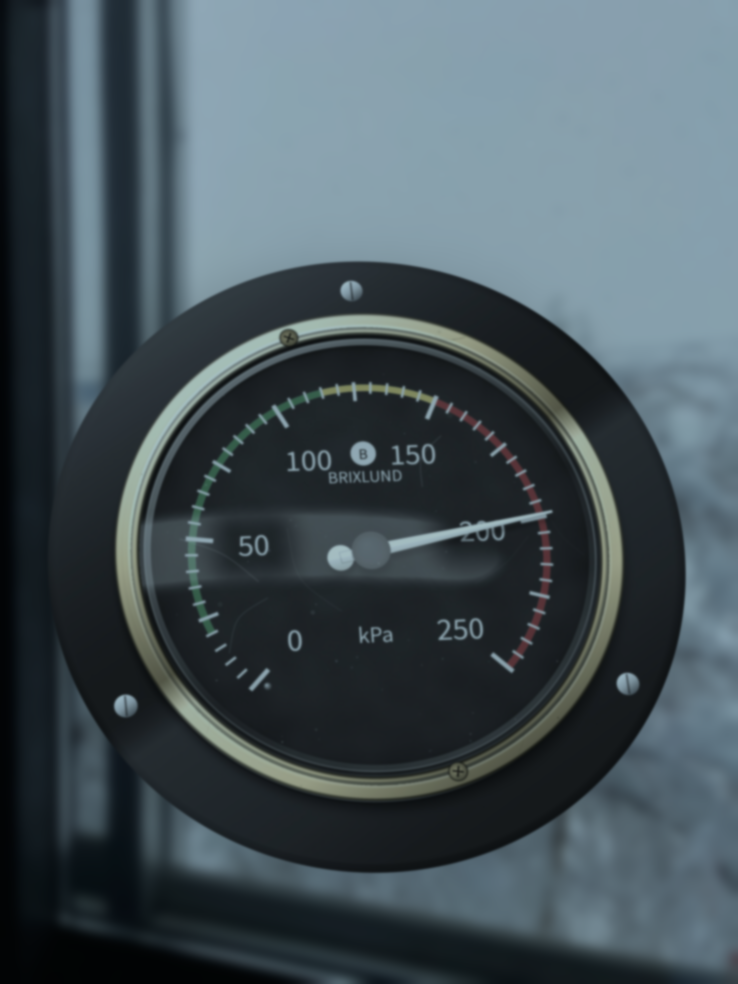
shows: 200 kPa
